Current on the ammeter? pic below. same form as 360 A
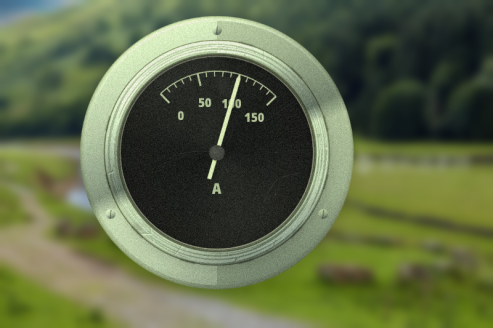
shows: 100 A
